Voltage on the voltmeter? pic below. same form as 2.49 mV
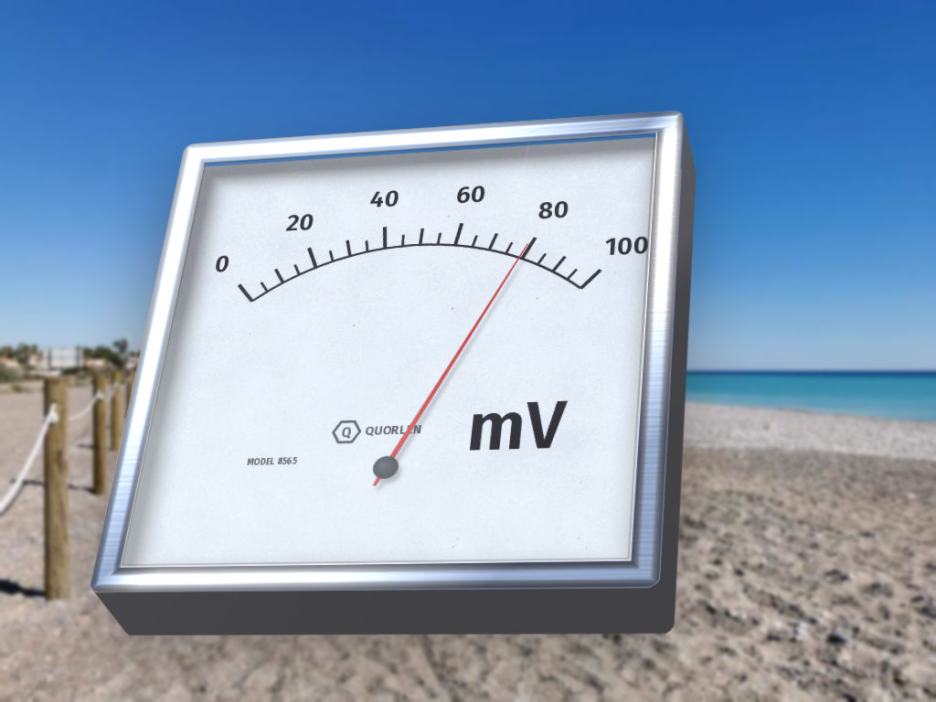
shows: 80 mV
